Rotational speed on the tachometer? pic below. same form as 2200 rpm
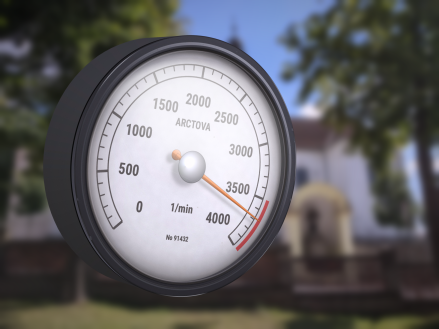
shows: 3700 rpm
